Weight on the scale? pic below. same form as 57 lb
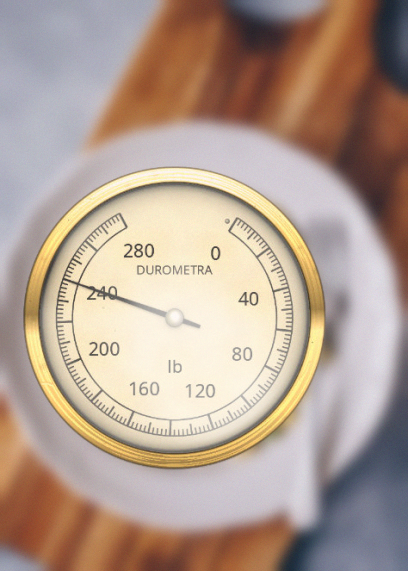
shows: 240 lb
